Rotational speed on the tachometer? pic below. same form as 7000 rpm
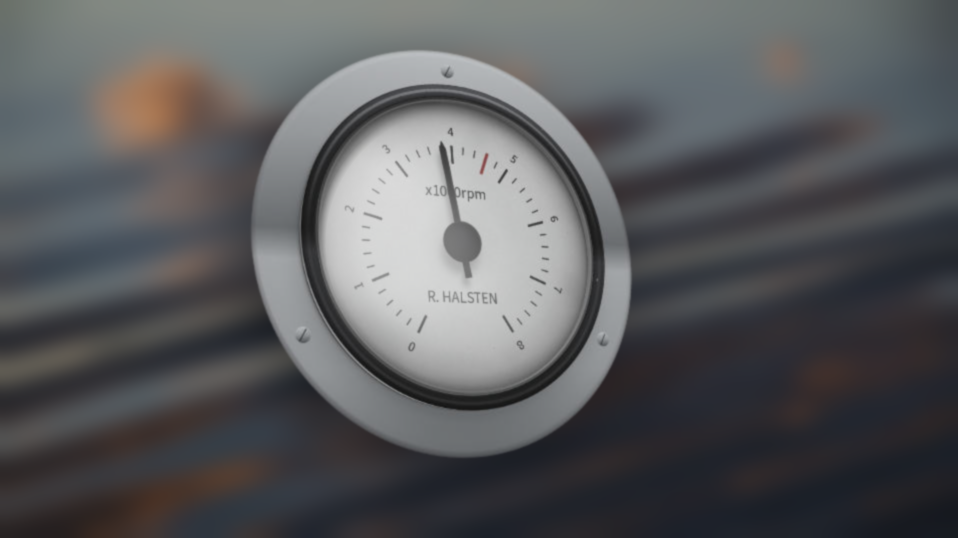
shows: 3800 rpm
